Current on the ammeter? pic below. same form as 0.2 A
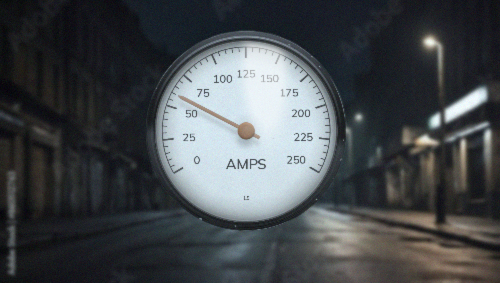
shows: 60 A
